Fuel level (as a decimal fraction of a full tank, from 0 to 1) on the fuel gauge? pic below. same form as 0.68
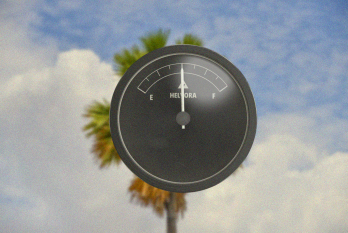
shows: 0.5
